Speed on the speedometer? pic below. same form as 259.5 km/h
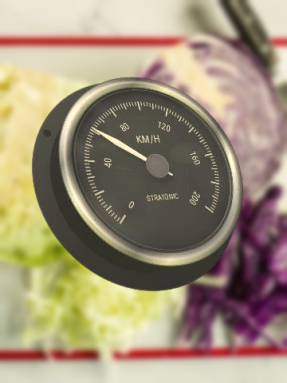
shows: 60 km/h
